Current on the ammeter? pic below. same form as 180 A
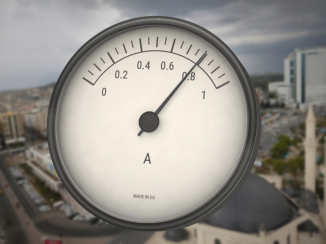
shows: 0.8 A
